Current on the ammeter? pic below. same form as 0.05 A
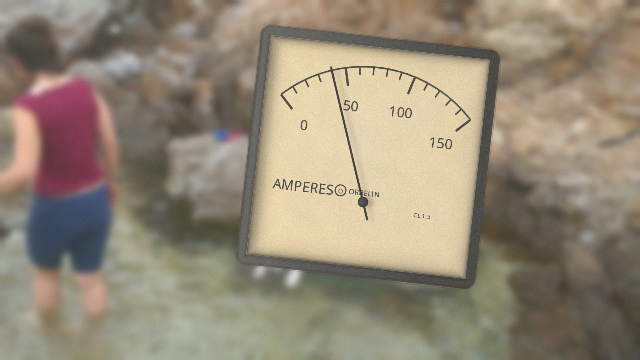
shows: 40 A
